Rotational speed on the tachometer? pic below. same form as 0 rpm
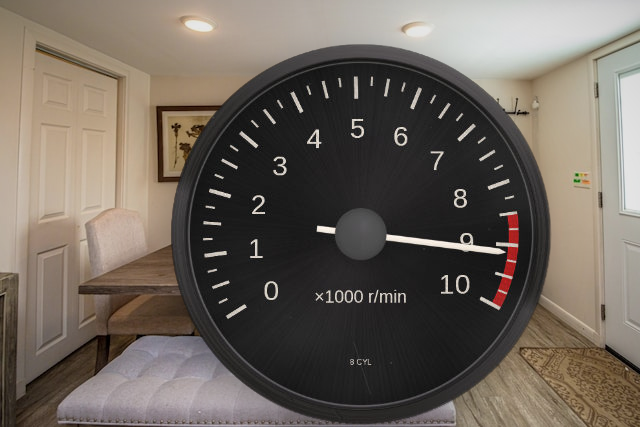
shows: 9125 rpm
